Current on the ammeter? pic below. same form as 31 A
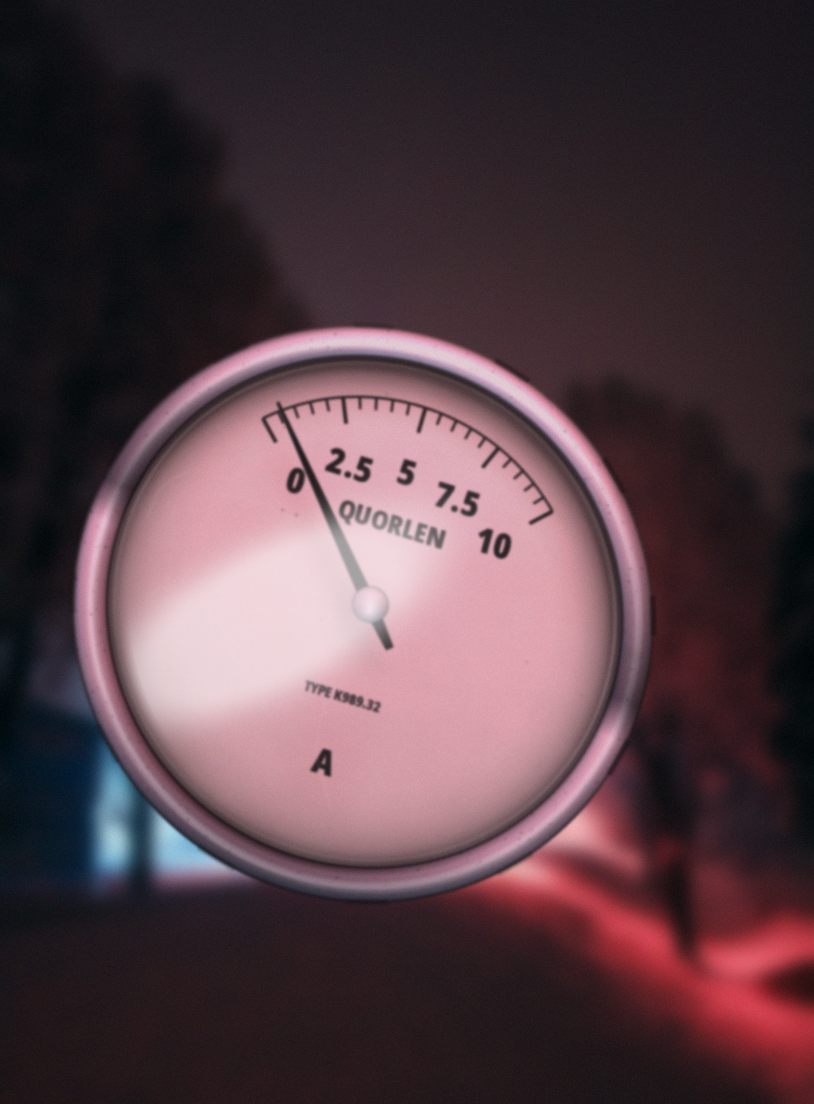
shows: 0.5 A
